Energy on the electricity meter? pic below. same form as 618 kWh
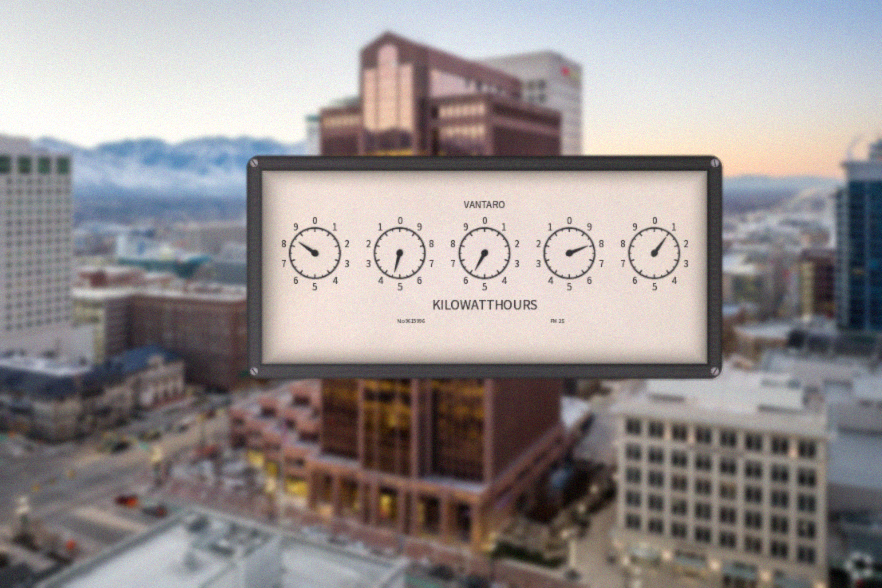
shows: 84581 kWh
